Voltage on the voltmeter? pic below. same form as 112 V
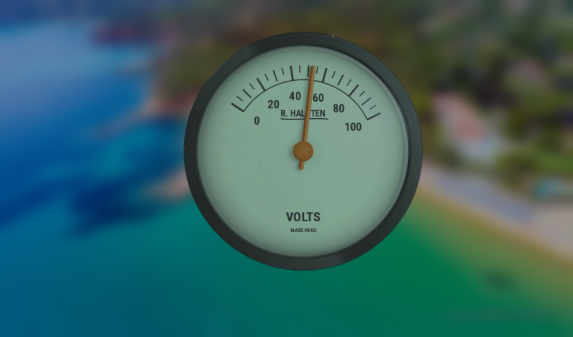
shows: 52.5 V
